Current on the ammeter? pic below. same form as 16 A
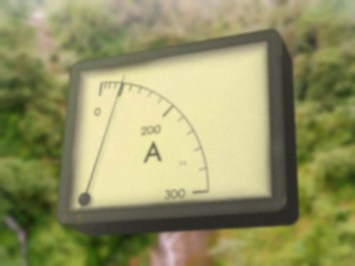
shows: 100 A
